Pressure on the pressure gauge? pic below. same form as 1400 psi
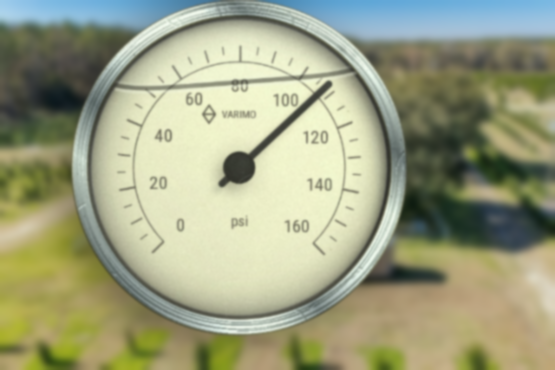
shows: 107.5 psi
